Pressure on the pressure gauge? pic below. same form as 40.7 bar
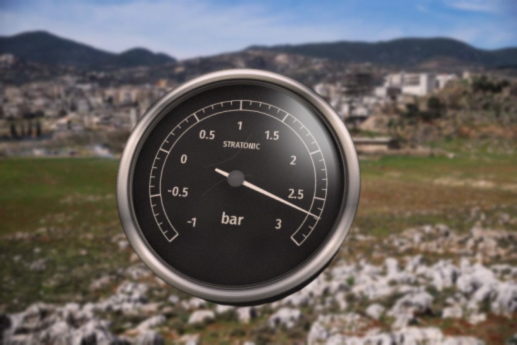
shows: 2.7 bar
